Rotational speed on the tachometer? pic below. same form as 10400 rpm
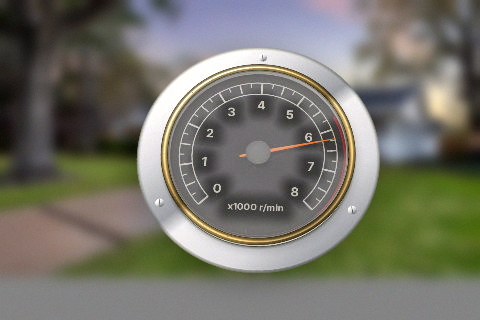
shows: 6250 rpm
